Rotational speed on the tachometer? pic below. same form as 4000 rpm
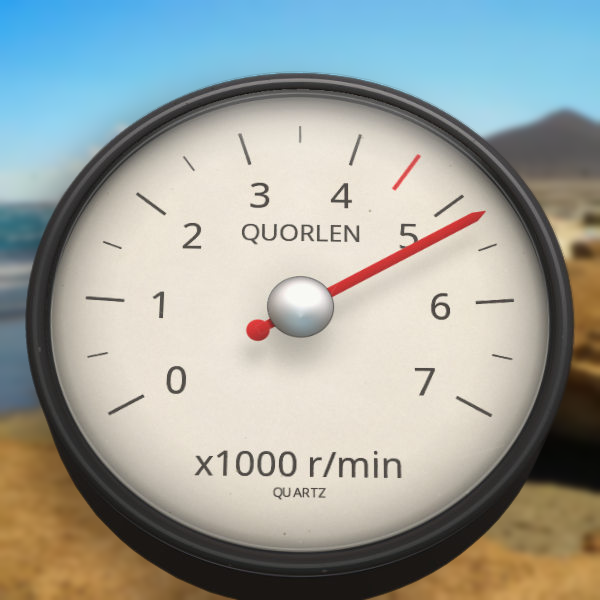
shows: 5250 rpm
